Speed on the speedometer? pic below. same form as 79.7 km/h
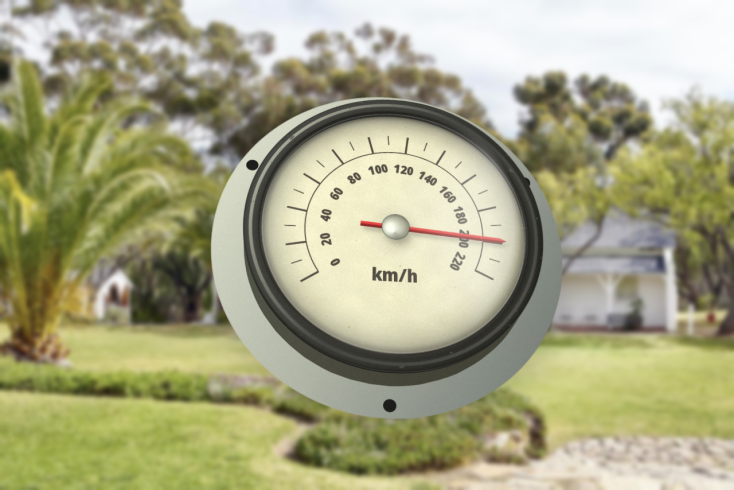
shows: 200 km/h
